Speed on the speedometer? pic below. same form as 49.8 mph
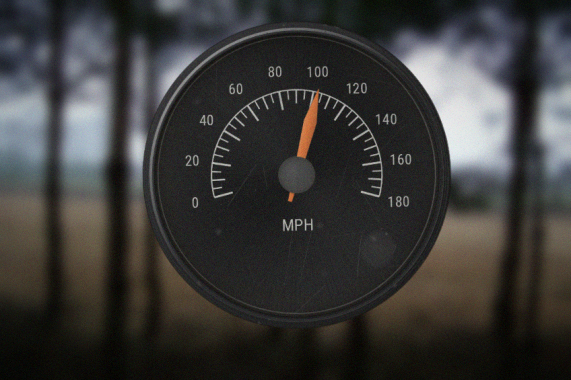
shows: 102.5 mph
